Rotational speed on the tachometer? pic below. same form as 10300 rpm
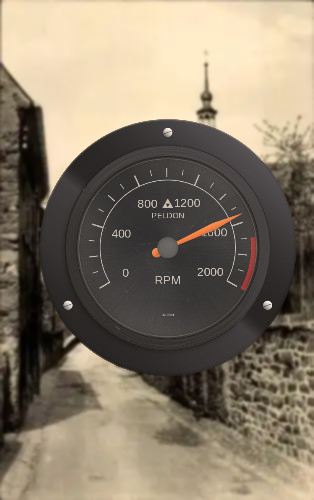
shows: 1550 rpm
